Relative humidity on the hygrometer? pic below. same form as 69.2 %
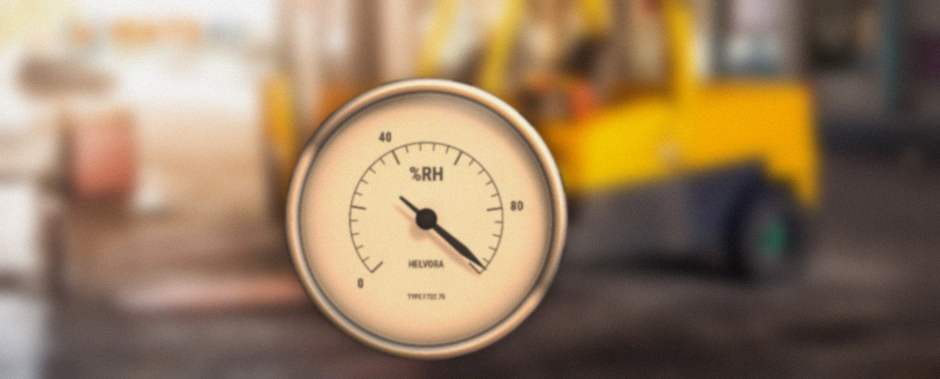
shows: 98 %
